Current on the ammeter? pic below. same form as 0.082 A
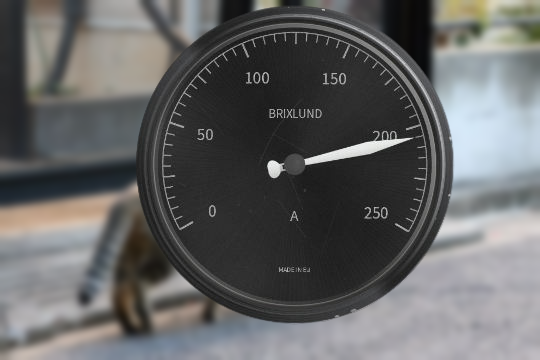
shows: 205 A
